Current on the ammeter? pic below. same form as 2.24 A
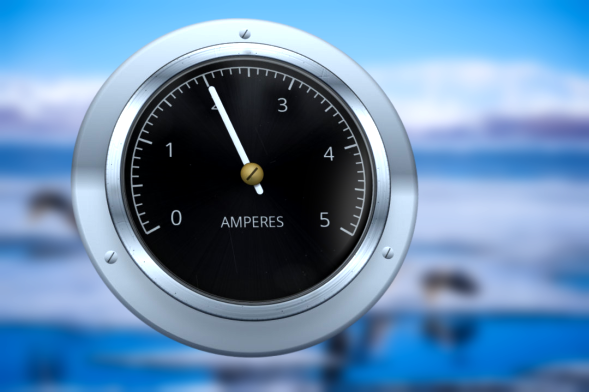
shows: 2 A
